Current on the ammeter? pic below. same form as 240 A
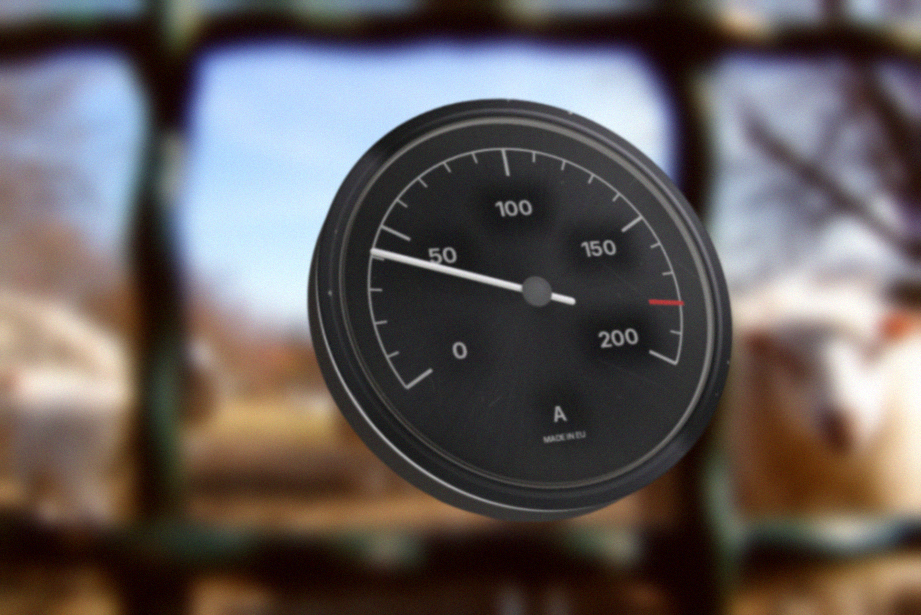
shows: 40 A
